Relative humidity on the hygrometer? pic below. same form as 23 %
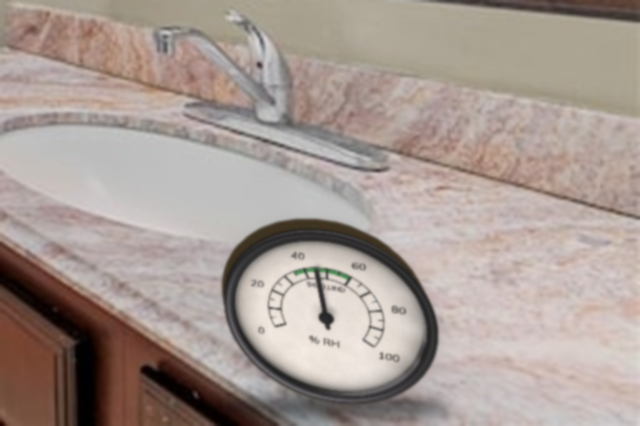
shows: 45 %
